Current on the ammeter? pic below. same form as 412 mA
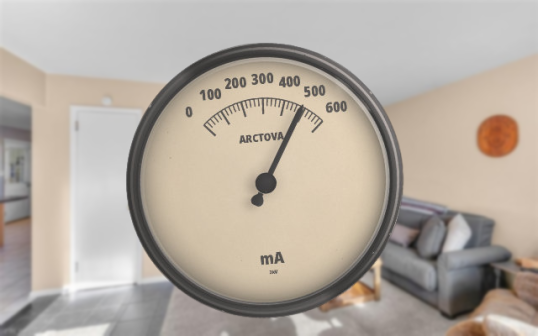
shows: 480 mA
